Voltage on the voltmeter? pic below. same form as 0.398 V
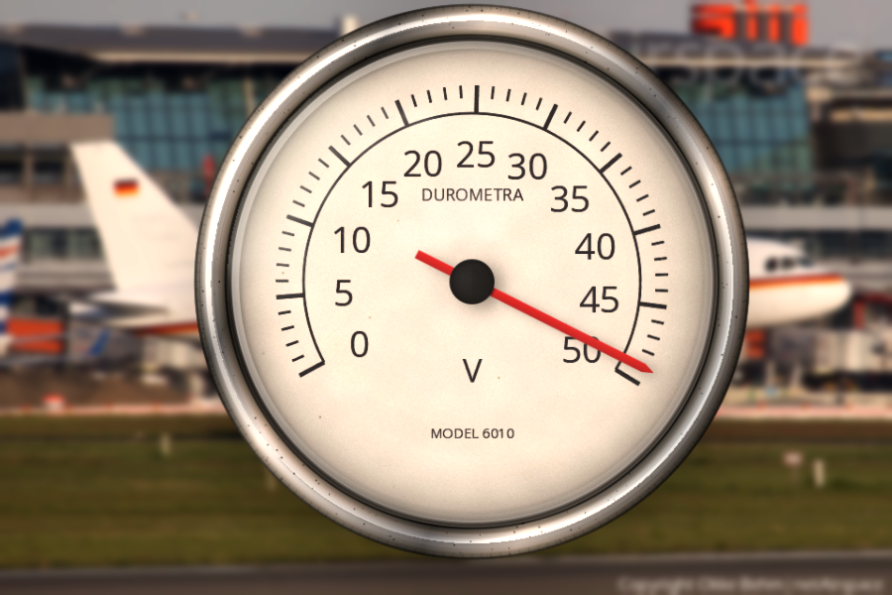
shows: 49 V
